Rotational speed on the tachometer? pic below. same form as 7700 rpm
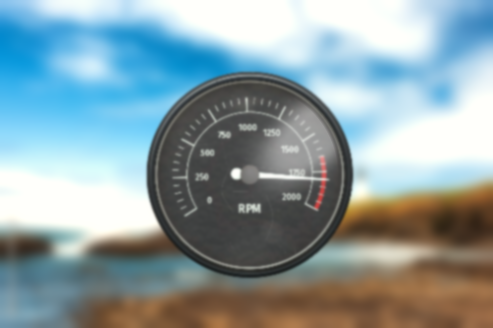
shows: 1800 rpm
